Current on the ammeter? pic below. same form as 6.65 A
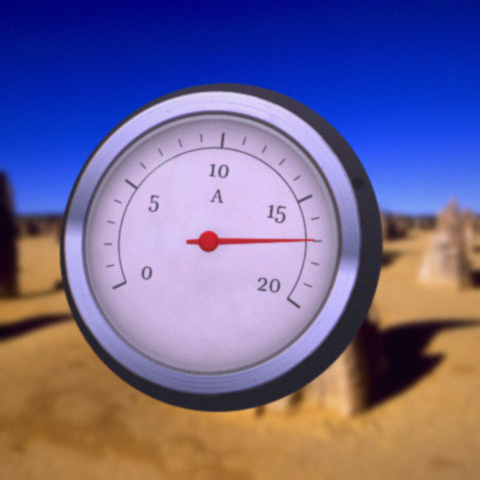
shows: 17 A
